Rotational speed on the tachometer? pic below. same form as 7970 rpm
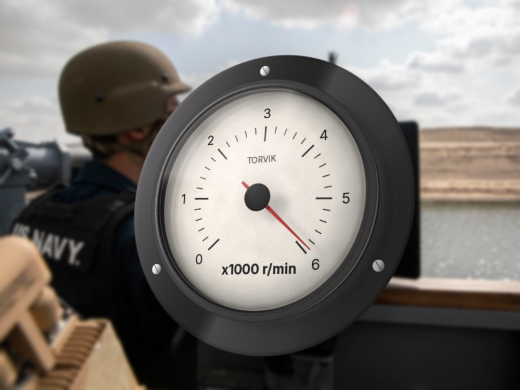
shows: 5900 rpm
